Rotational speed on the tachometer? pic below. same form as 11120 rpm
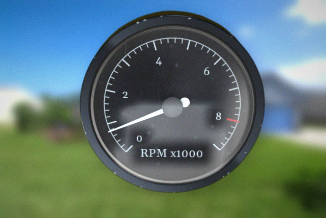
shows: 800 rpm
